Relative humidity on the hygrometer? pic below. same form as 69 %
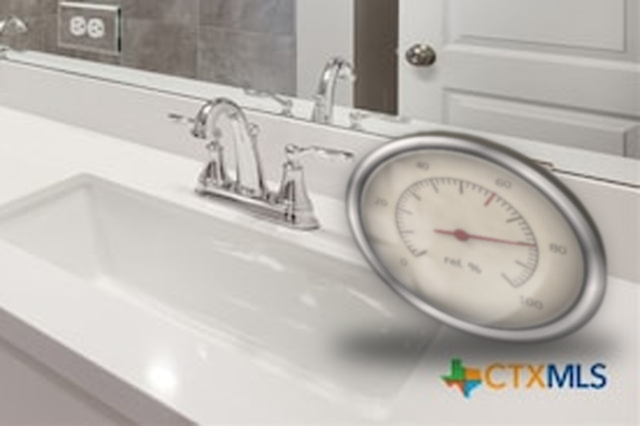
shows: 80 %
